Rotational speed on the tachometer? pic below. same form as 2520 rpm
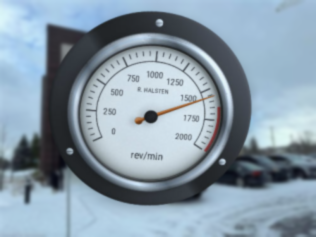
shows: 1550 rpm
